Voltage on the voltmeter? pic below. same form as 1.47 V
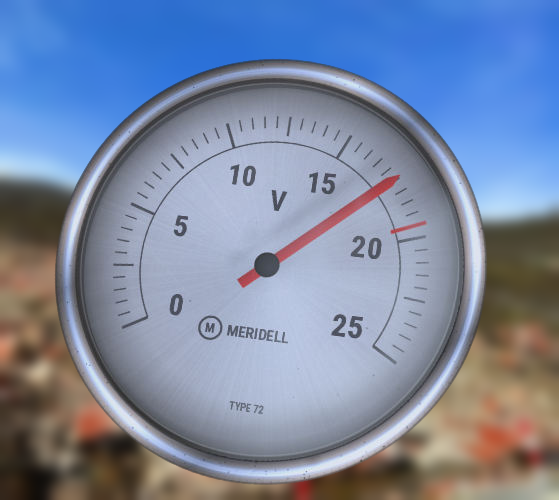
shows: 17.5 V
